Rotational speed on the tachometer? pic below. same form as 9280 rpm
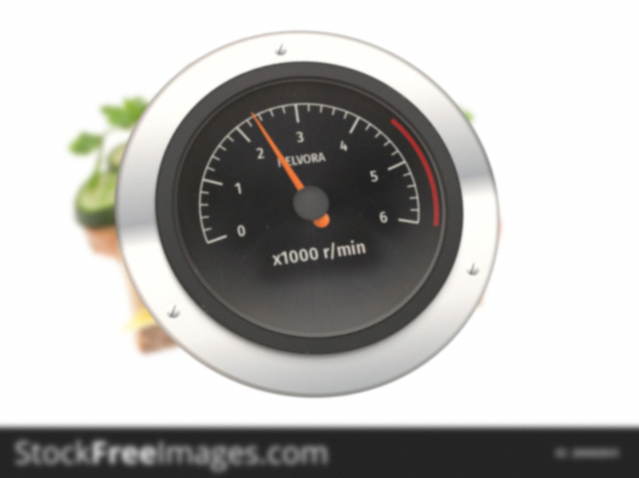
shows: 2300 rpm
